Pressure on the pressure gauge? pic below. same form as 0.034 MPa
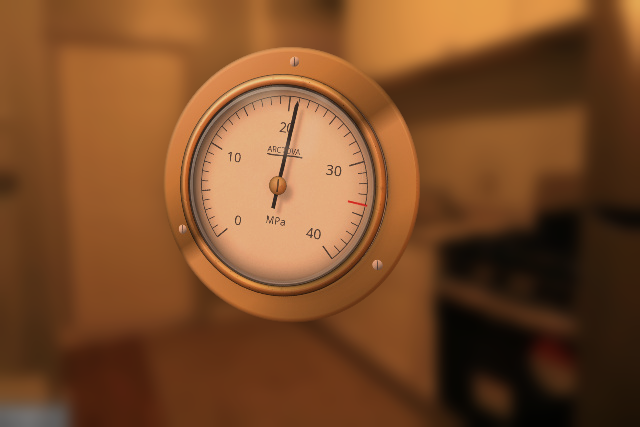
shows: 21 MPa
